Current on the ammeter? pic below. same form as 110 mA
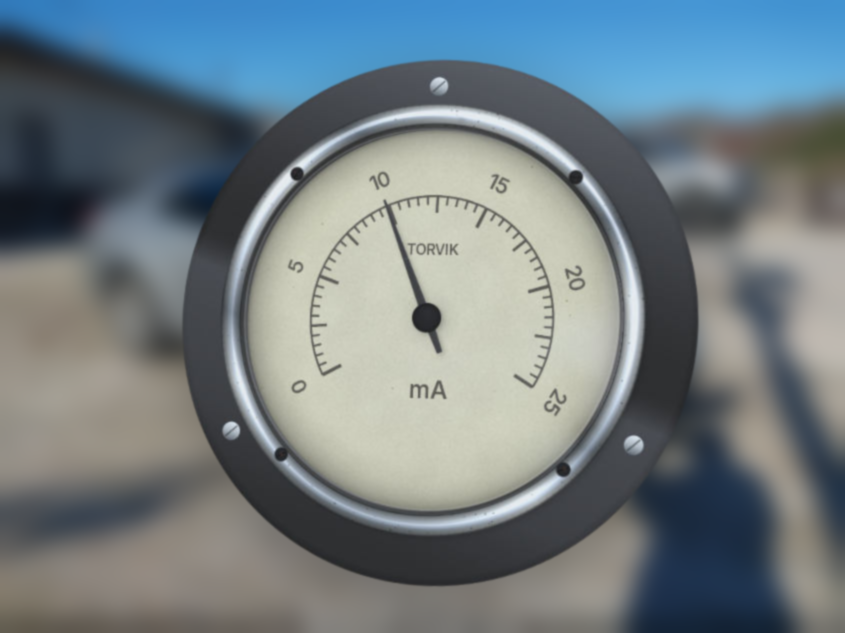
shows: 10 mA
